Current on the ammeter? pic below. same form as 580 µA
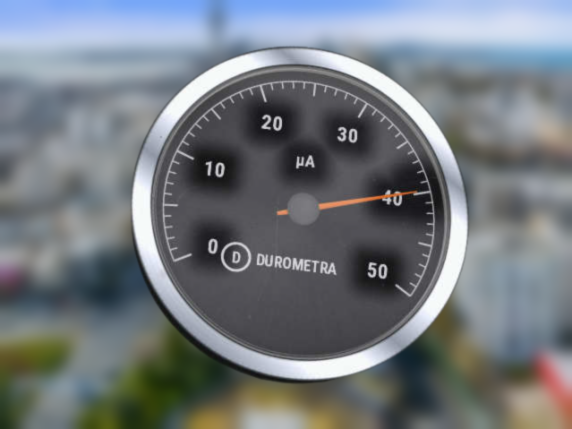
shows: 40 µA
